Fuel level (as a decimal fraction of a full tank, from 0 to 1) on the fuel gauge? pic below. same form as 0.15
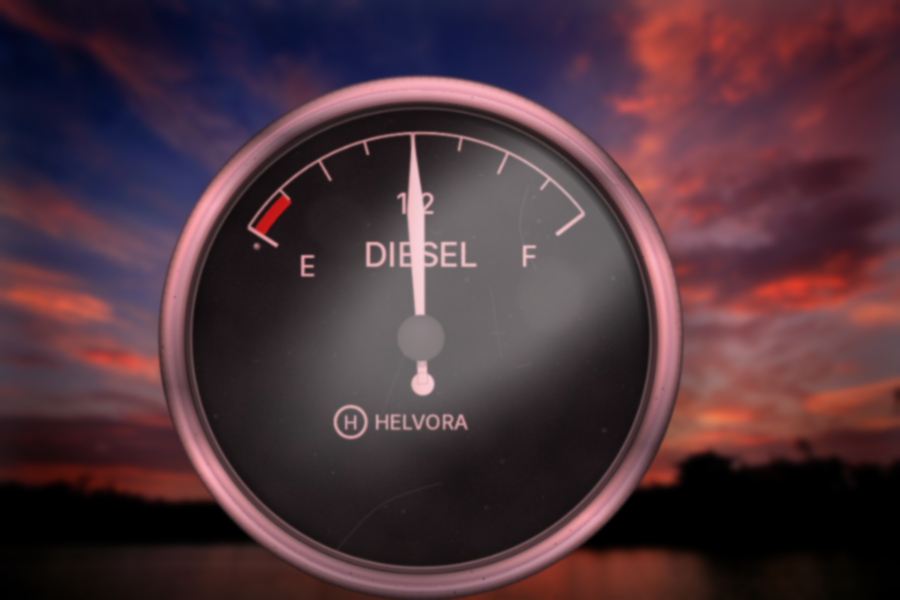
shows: 0.5
